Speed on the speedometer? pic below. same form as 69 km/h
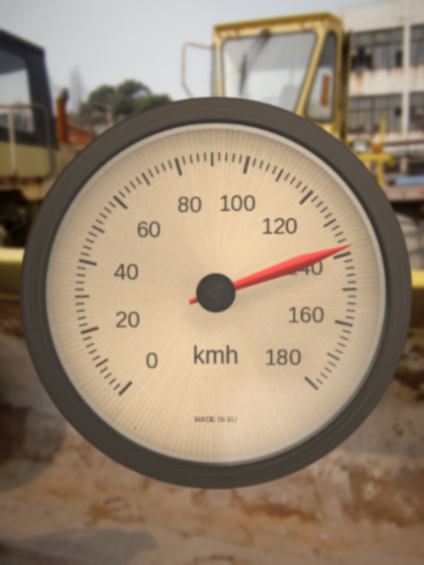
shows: 138 km/h
